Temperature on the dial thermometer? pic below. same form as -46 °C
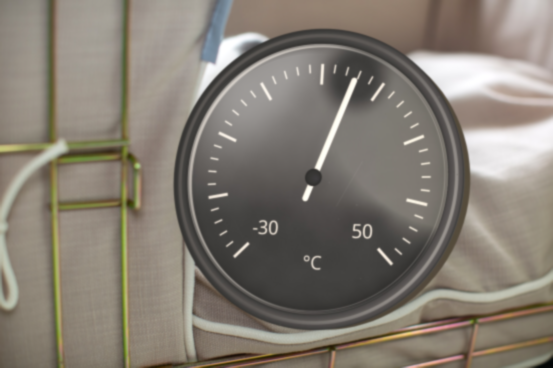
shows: 16 °C
